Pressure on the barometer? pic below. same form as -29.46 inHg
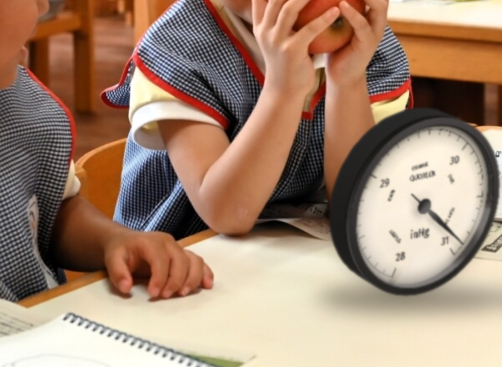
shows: 30.9 inHg
